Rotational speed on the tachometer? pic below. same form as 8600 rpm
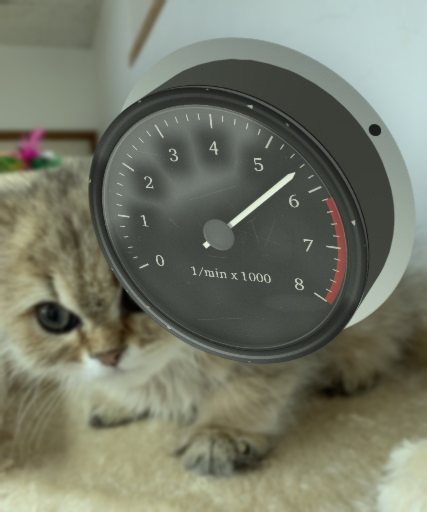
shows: 5600 rpm
